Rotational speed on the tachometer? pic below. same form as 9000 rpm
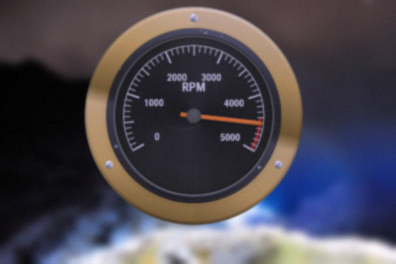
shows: 4500 rpm
